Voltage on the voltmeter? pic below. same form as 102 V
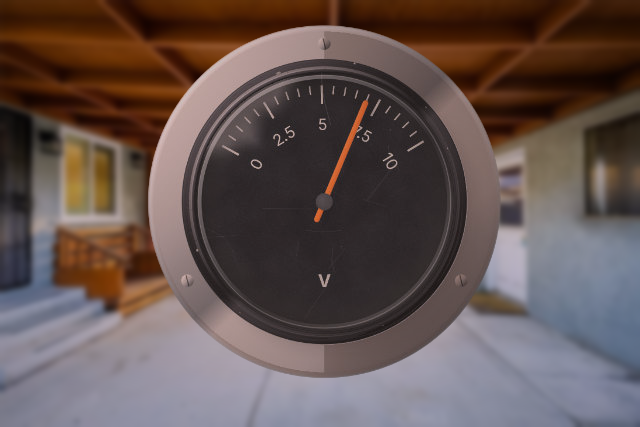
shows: 7 V
